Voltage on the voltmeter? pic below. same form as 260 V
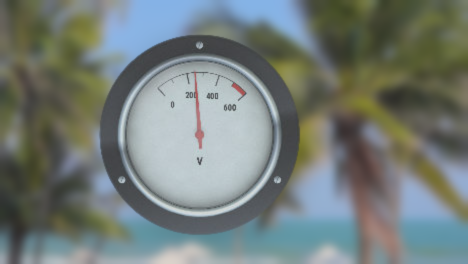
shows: 250 V
